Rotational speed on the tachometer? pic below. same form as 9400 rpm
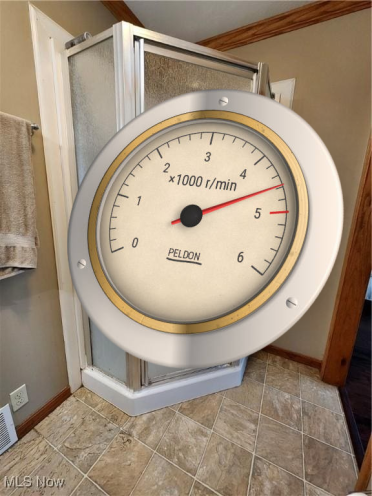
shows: 4600 rpm
